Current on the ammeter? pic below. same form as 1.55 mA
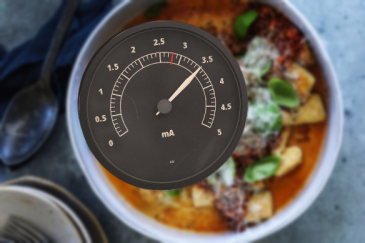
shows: 3.5 mA
